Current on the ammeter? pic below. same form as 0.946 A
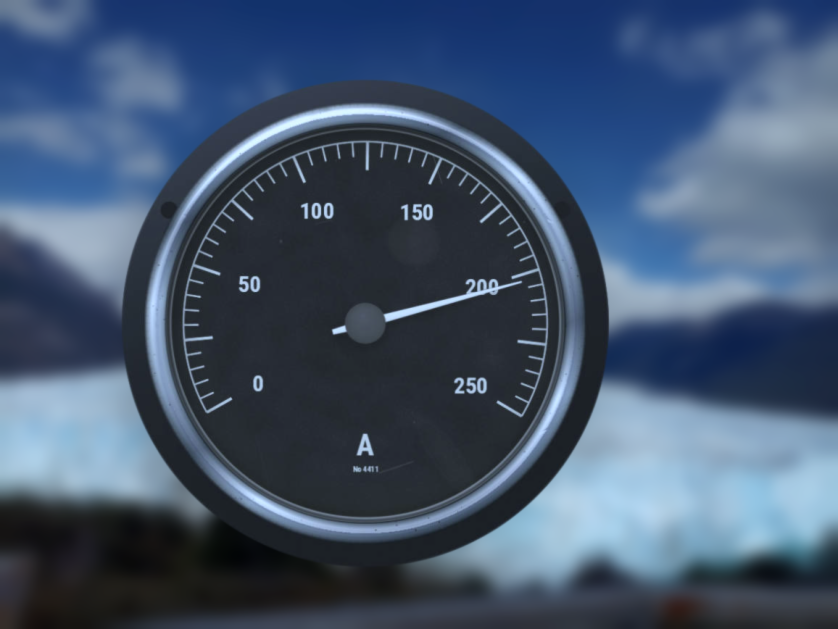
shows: 202.5 A
